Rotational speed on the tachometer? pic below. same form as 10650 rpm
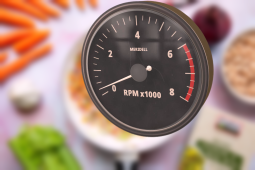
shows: 250 rpm
